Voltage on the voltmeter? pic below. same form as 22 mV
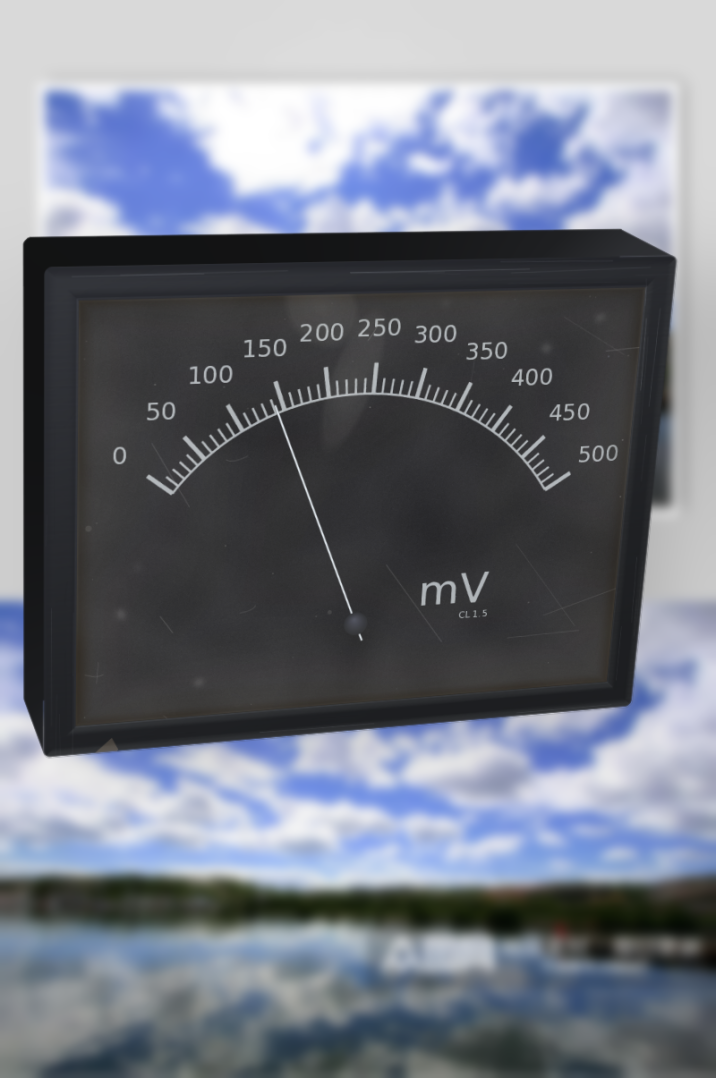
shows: 140 mV
